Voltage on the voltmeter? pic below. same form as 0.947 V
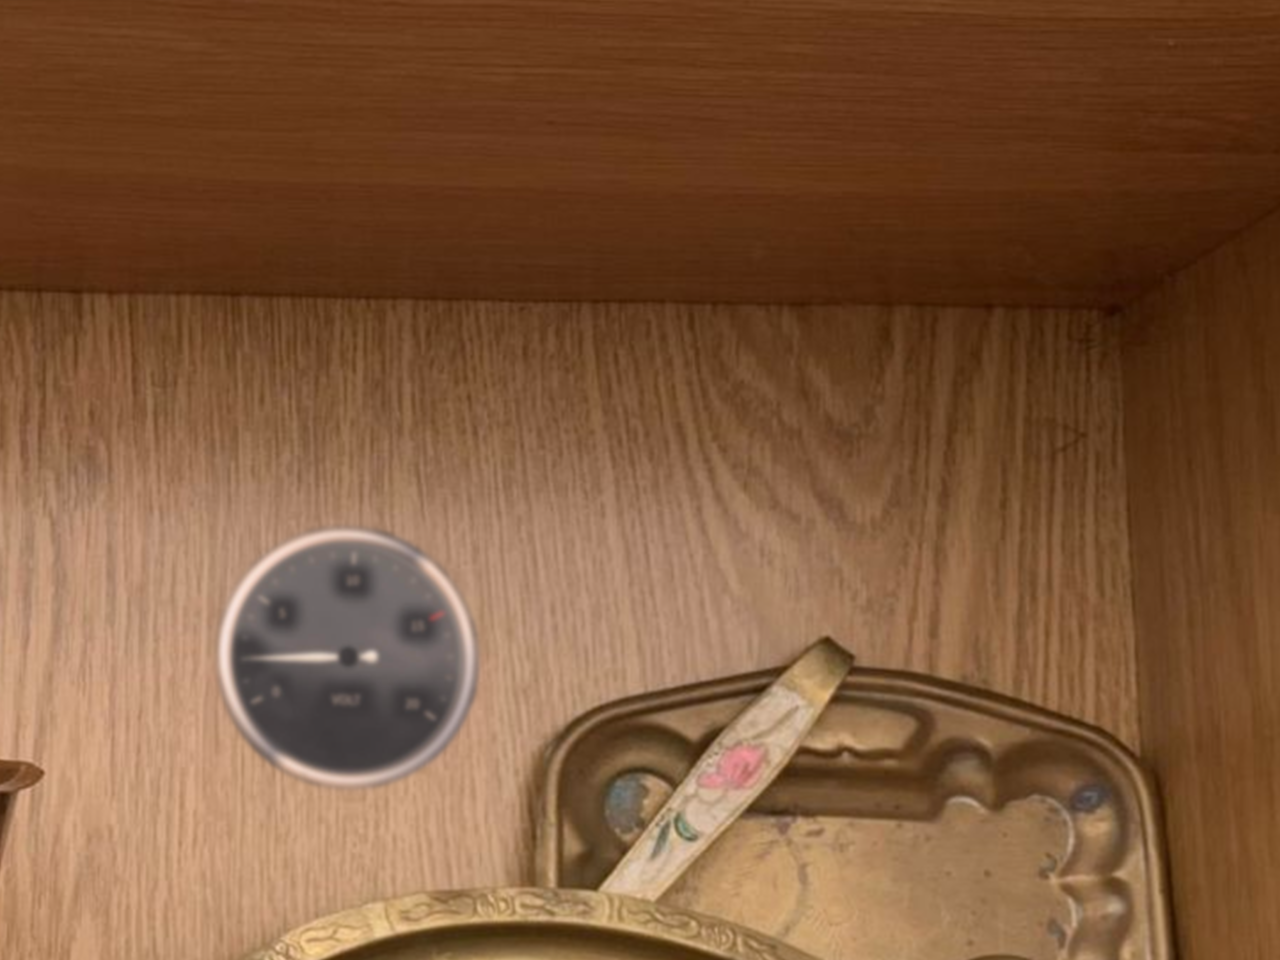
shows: 2 V
